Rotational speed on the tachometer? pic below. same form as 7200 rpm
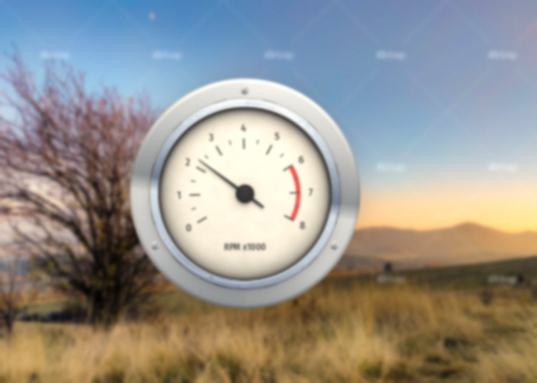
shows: 2250 rpm
